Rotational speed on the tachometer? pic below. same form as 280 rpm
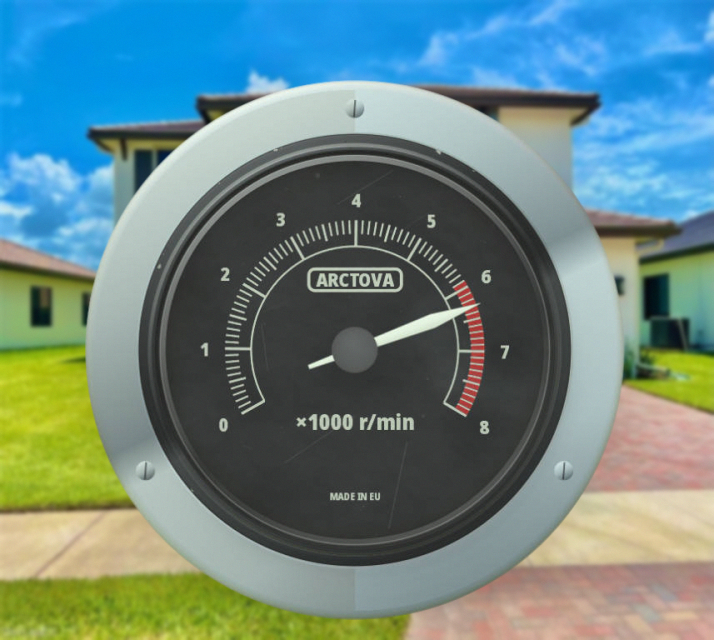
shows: 6300 rpm
